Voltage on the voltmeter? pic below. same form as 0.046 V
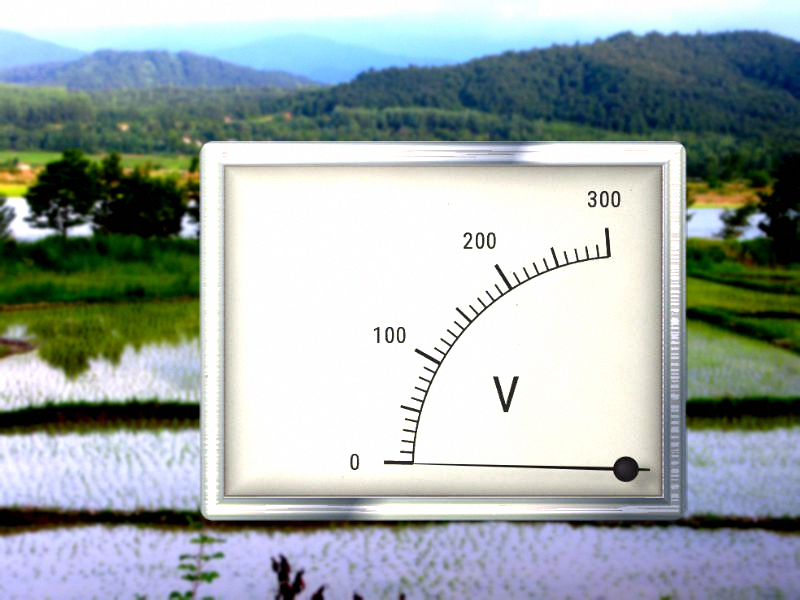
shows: 0 V
